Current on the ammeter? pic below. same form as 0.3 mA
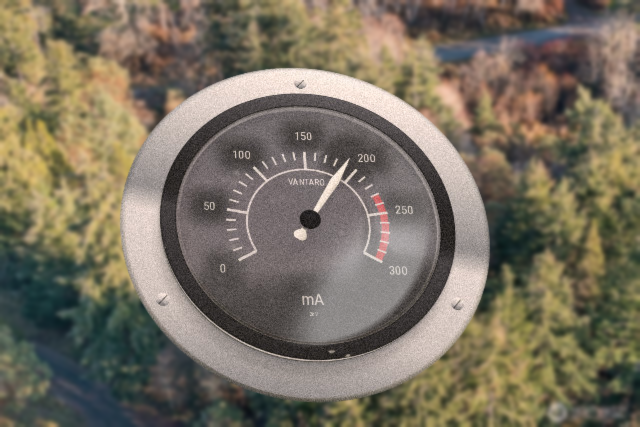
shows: 190 mA
